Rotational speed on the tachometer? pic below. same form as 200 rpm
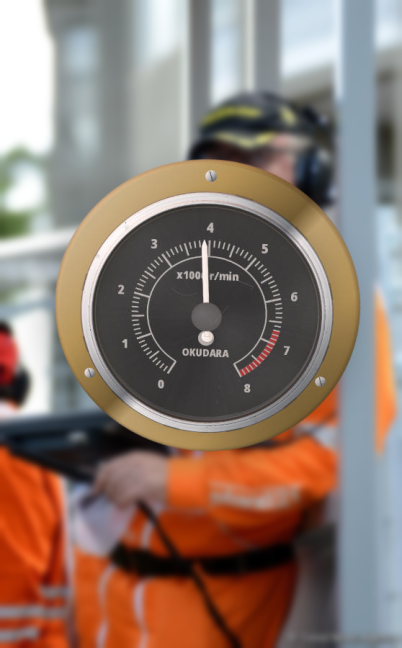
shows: 3900 rpm
